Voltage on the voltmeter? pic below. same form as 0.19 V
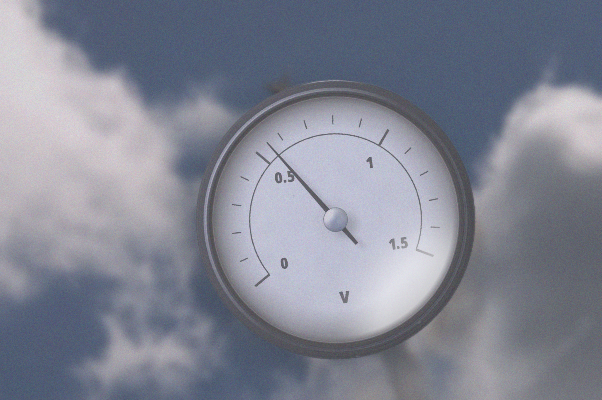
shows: 0.55 V
